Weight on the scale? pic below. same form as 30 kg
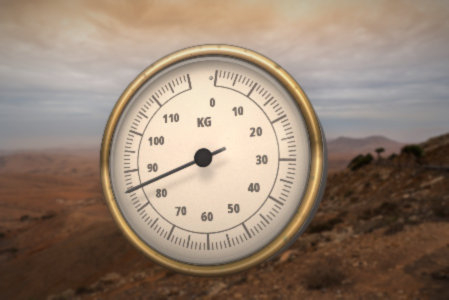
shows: 85 kg
